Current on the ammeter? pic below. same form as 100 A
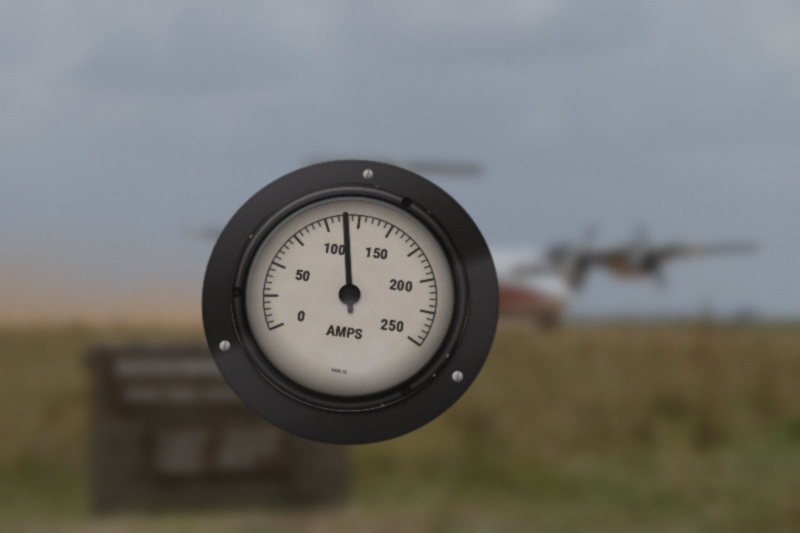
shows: 115 A
